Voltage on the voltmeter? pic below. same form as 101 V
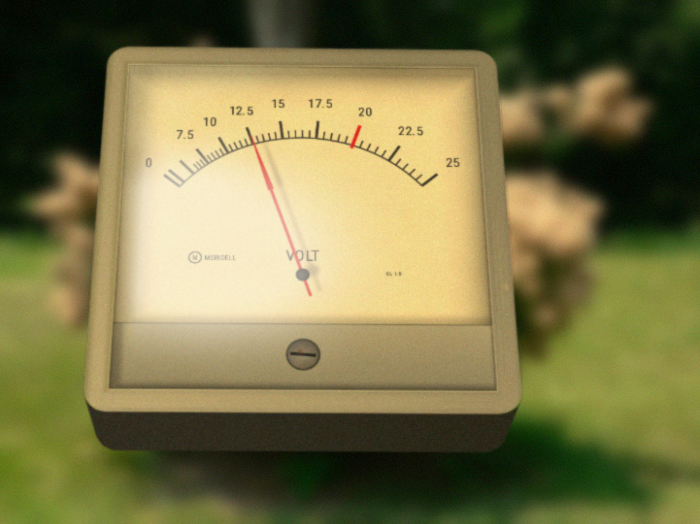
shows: 12.5 V
